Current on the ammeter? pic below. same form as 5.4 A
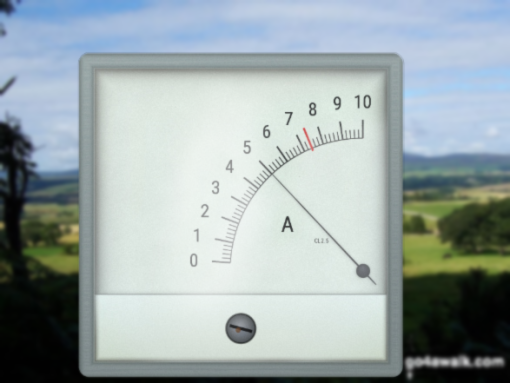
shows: 5 A
